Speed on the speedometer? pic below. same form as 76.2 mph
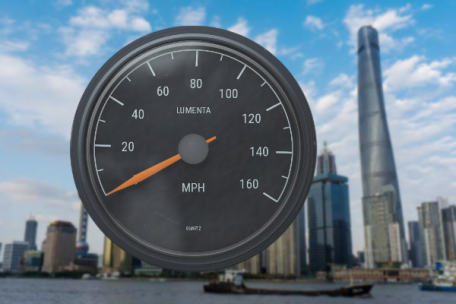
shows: 0 mph
